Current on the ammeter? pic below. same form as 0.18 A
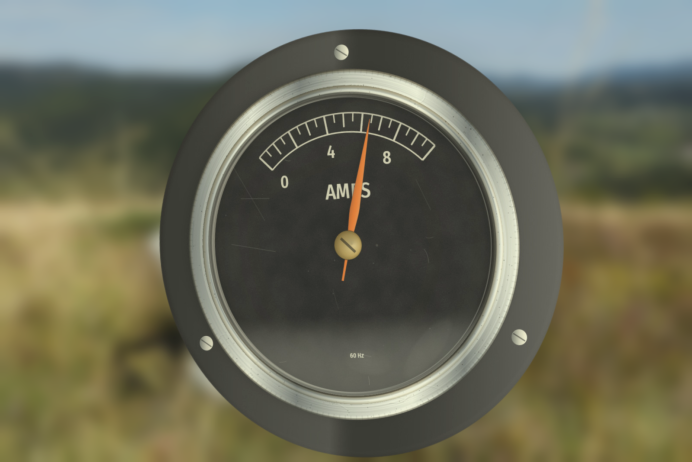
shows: 6.5 A
